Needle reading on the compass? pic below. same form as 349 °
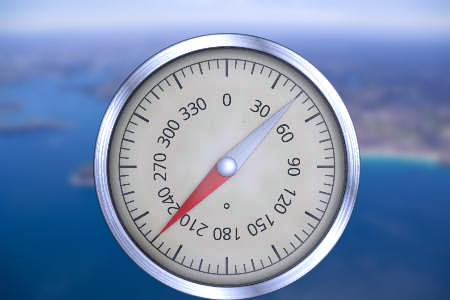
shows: 225 °
